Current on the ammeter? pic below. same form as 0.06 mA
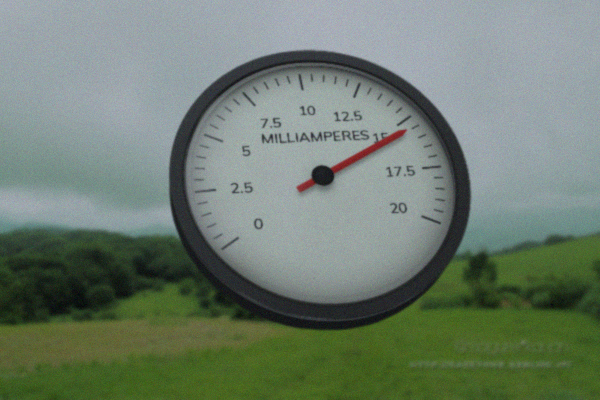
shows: 15.5 mA
